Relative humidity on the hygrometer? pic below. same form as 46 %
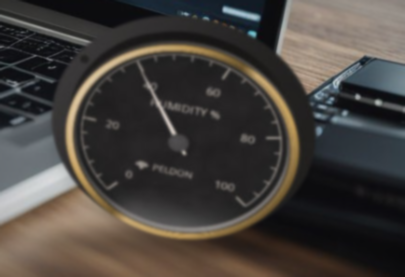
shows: 40 %
